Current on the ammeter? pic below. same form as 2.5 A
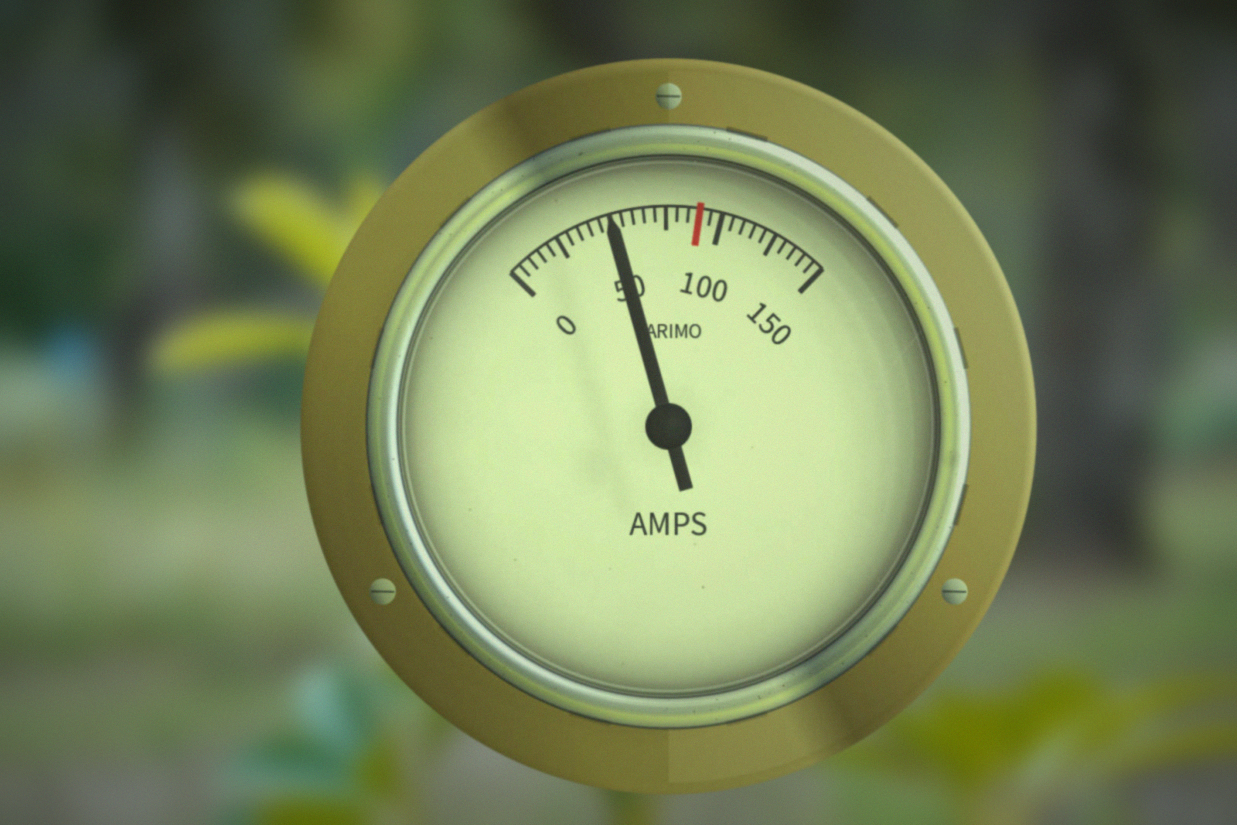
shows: 50 A
